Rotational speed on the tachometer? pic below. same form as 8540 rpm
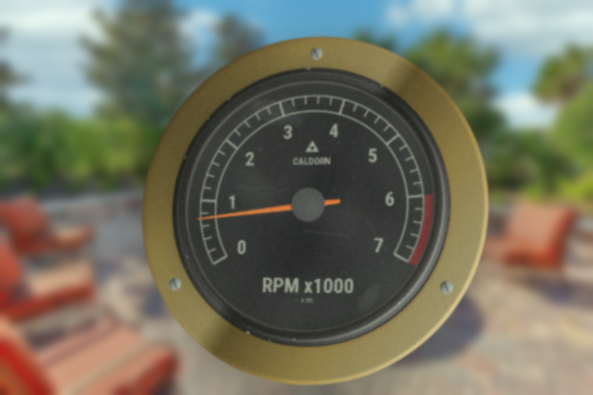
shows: 700 rpm
